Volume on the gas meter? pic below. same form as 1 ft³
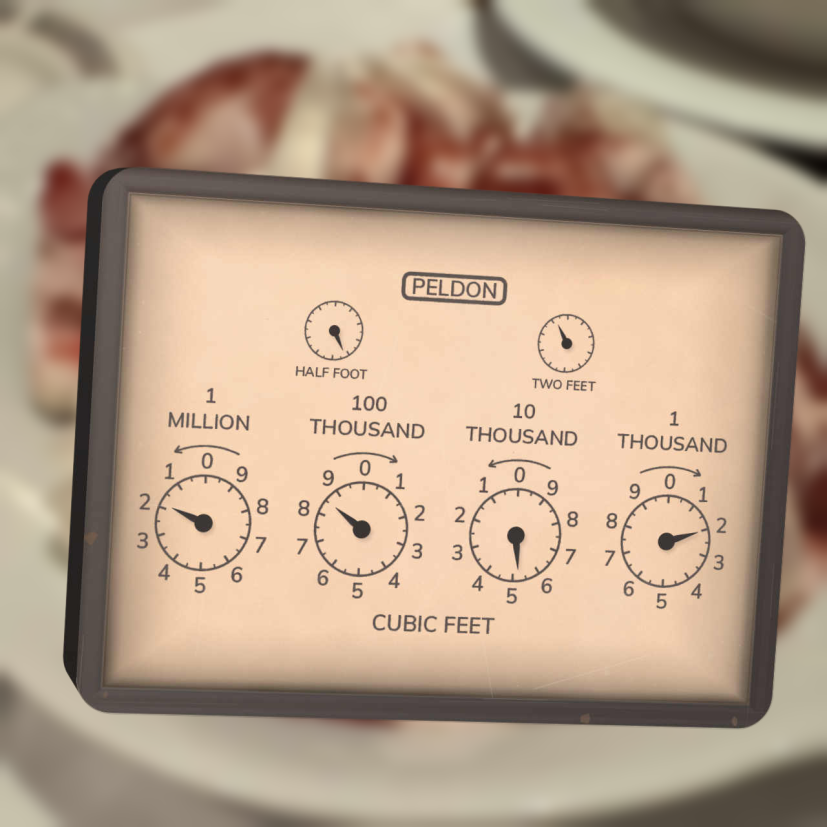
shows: 185200 ft³
